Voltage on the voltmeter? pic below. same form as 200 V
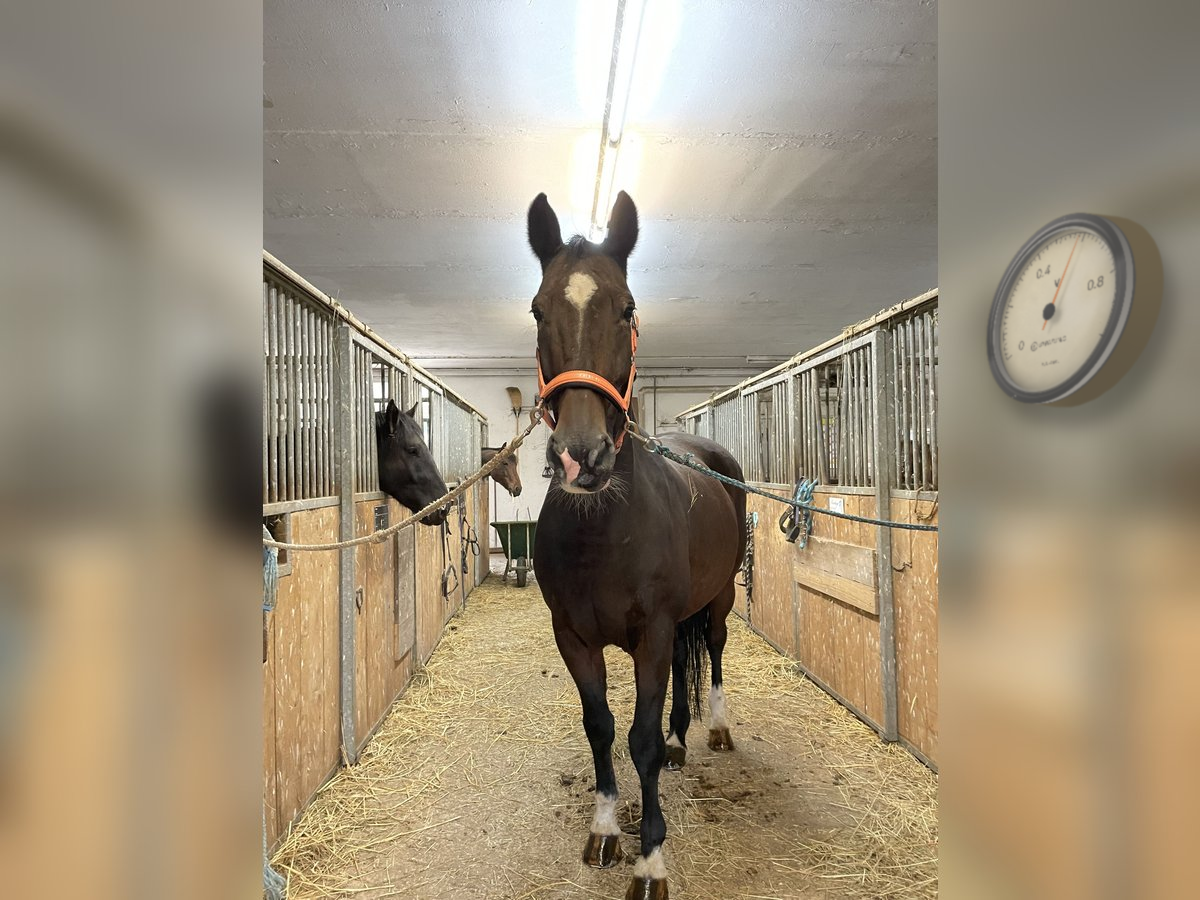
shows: 0.6 V
